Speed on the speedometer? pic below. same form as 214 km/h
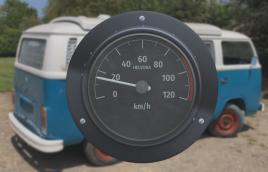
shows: 15 km/h
